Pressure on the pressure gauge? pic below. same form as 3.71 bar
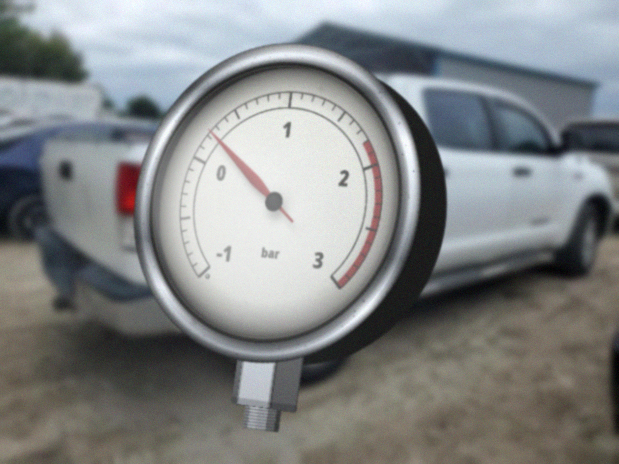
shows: 0.25 bar
